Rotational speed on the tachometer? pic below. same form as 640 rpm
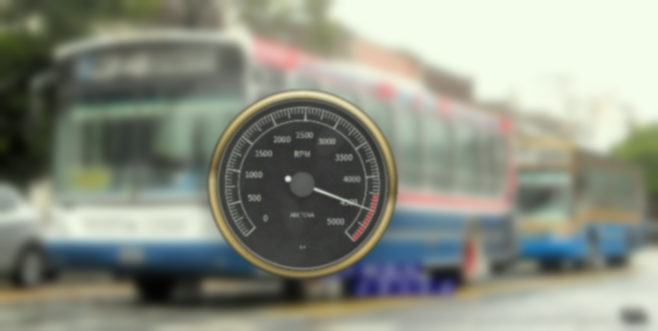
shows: 4500 rpm
